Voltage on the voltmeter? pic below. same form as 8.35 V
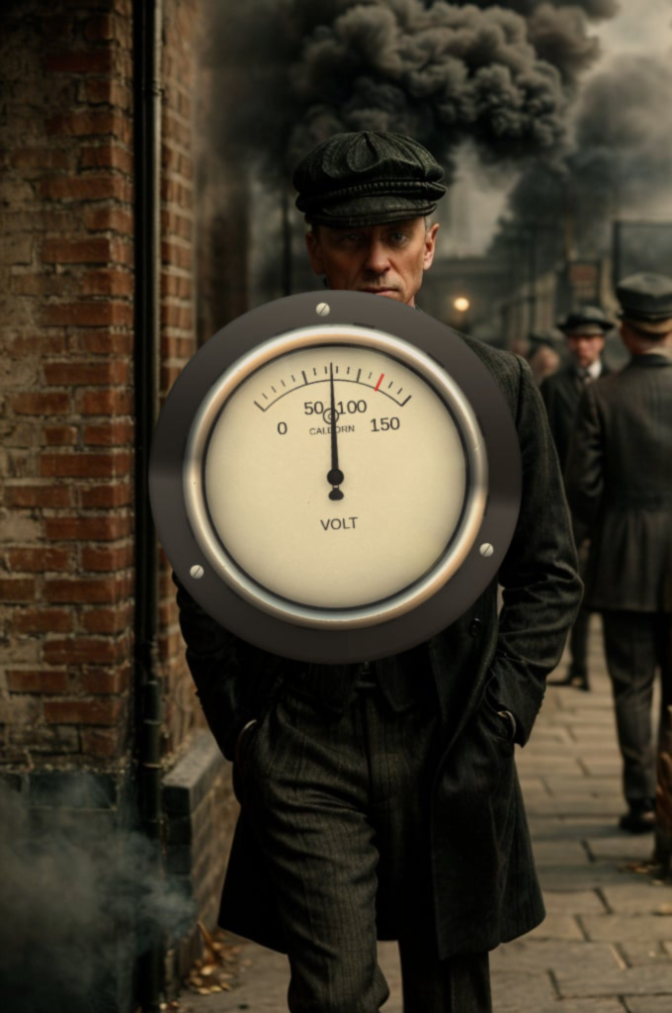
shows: 75 V
